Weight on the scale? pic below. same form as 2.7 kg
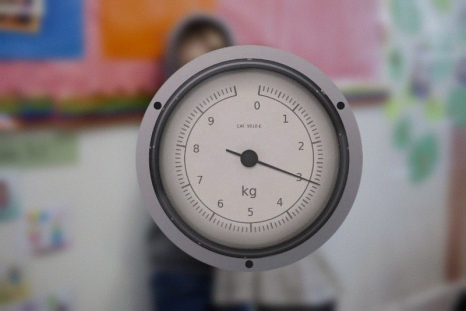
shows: 3 kg
